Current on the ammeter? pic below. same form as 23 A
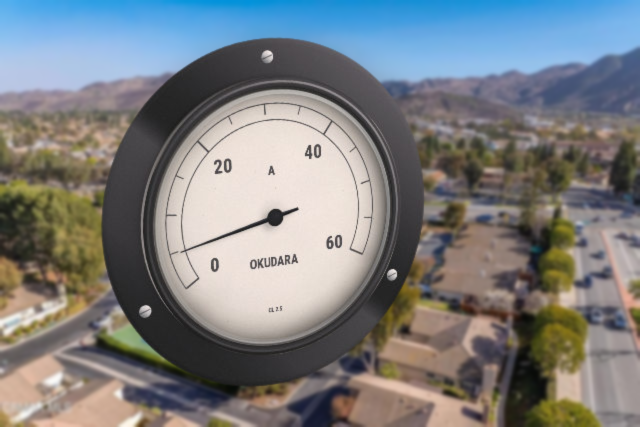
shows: 5 A
